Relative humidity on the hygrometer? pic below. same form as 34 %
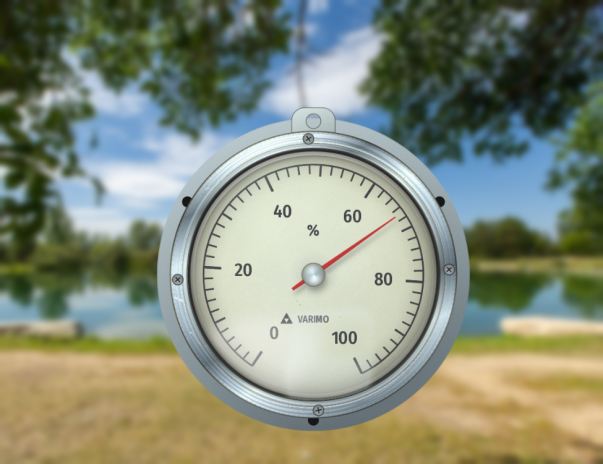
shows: 67 %
